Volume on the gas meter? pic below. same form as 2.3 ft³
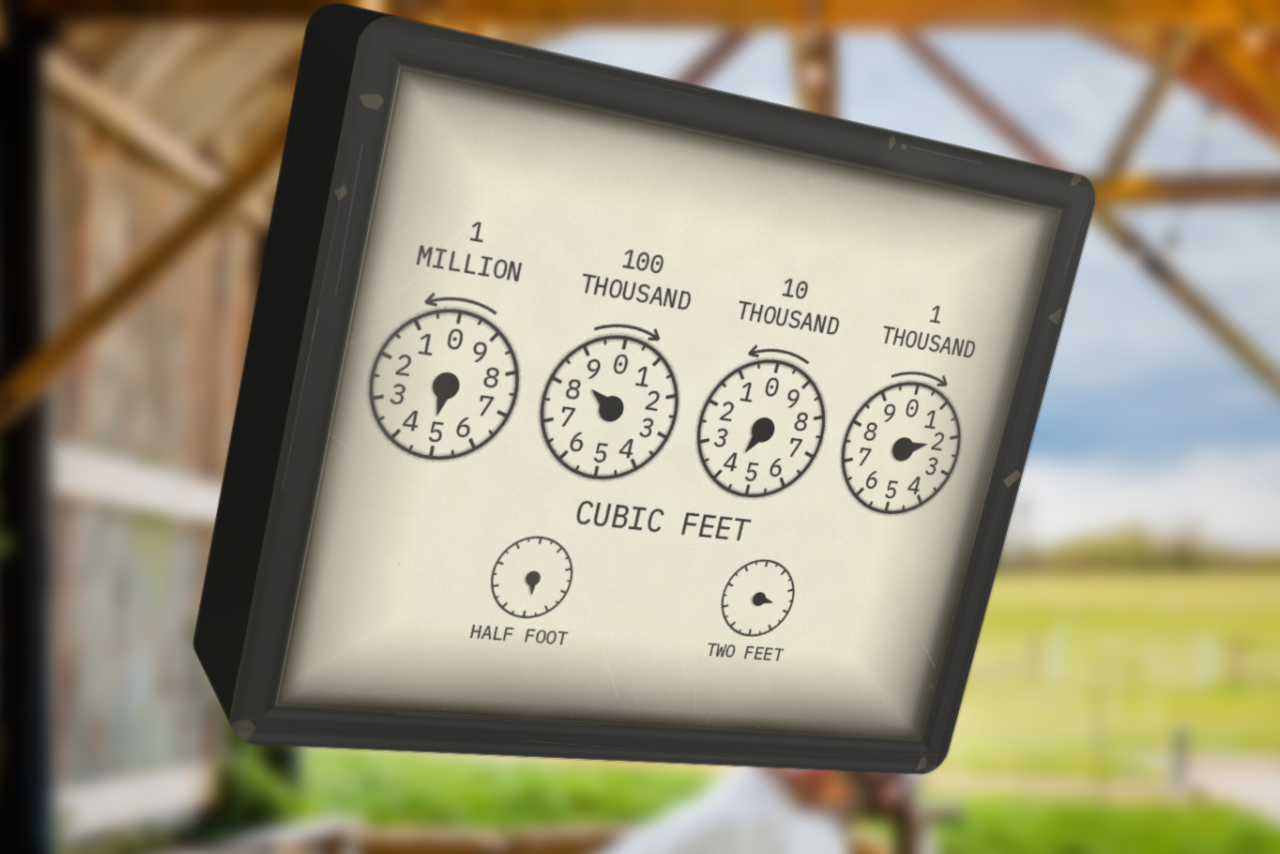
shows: 484200 ft³
